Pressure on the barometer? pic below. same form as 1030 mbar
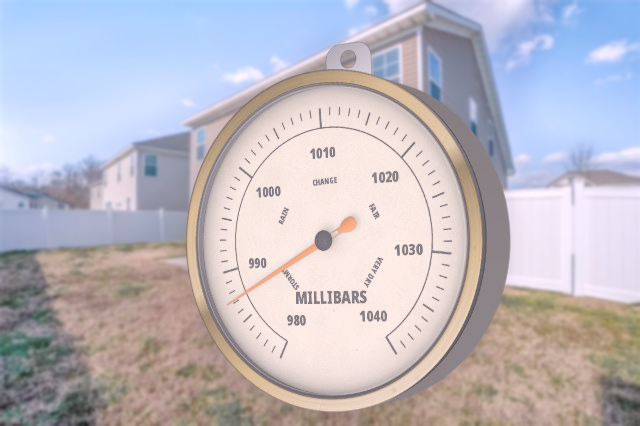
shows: 987 mbar
